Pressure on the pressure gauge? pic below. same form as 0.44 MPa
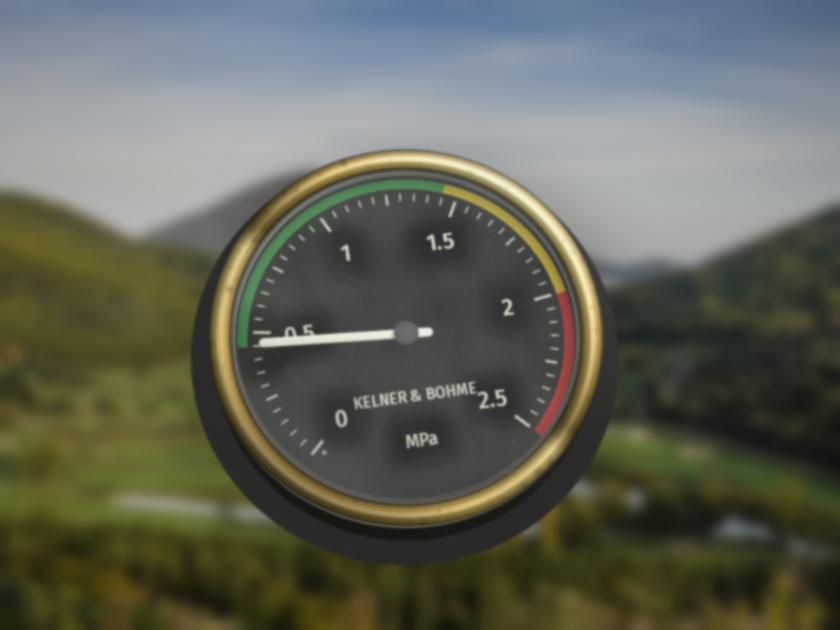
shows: 0.45 MPa
